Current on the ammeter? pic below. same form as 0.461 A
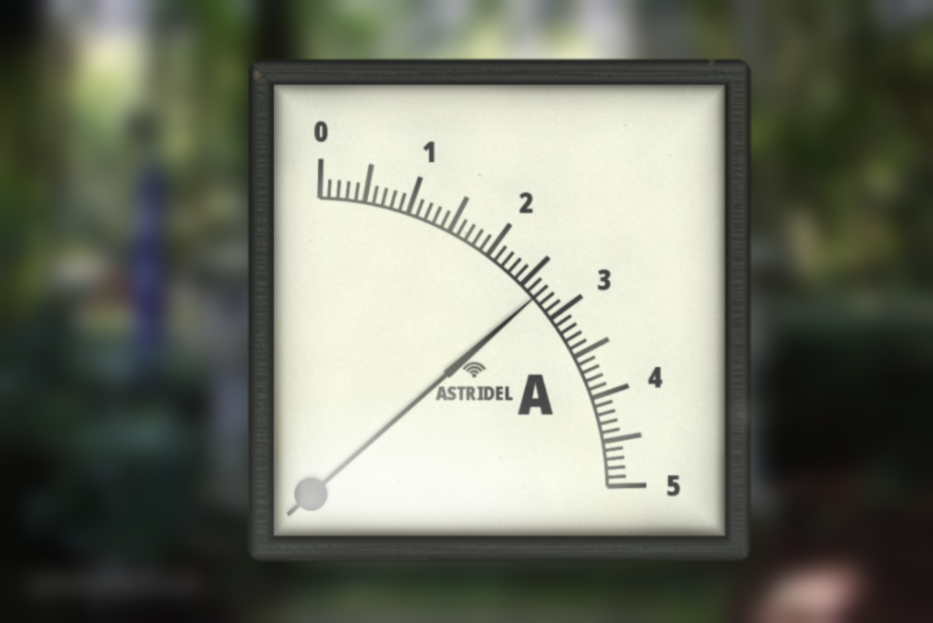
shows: 2.7 A
